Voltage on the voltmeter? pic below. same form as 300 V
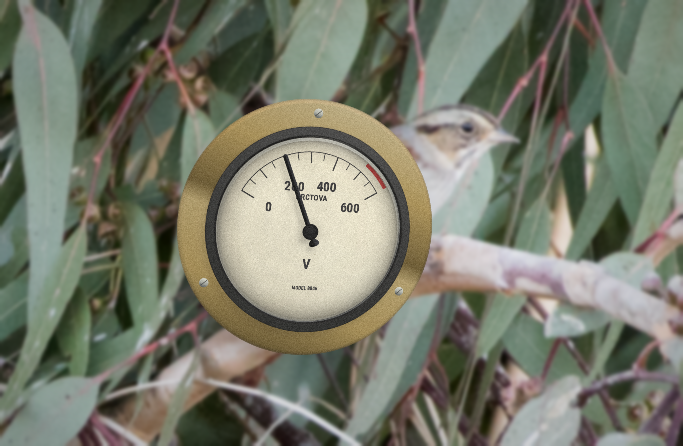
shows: 200 V
